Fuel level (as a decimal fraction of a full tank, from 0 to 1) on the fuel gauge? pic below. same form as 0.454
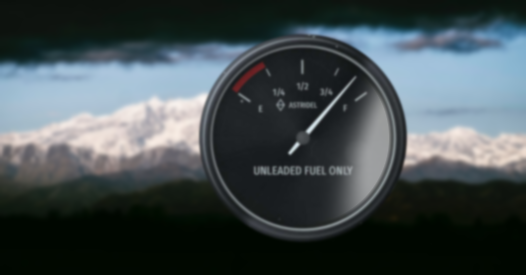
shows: 0.875
